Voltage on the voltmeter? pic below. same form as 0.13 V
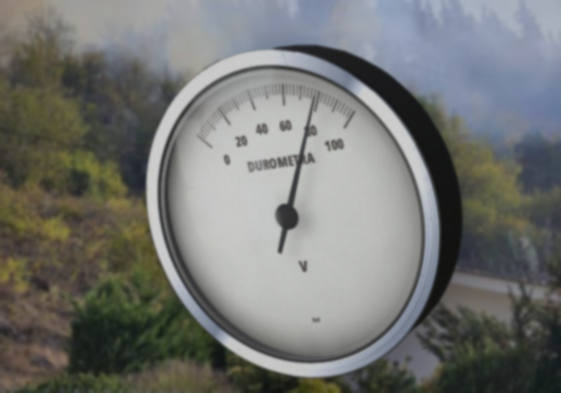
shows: 80 V
